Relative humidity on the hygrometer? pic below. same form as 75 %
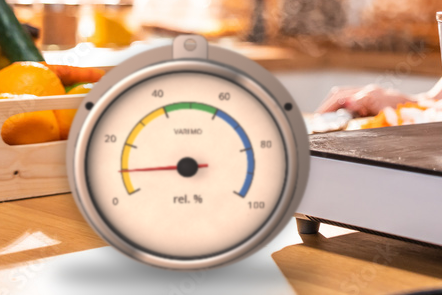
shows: 10 %
